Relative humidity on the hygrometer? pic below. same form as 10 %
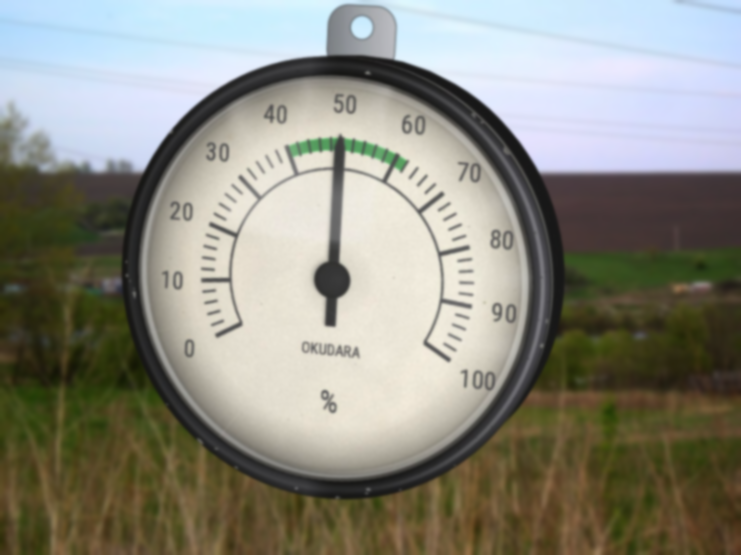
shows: 50 %
